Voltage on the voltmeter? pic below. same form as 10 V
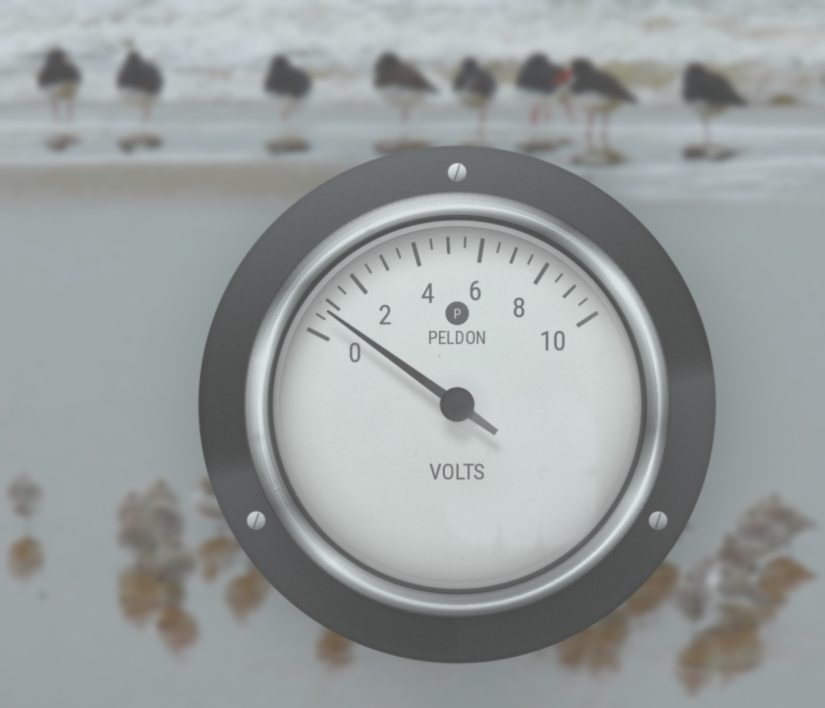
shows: 0.75 V
